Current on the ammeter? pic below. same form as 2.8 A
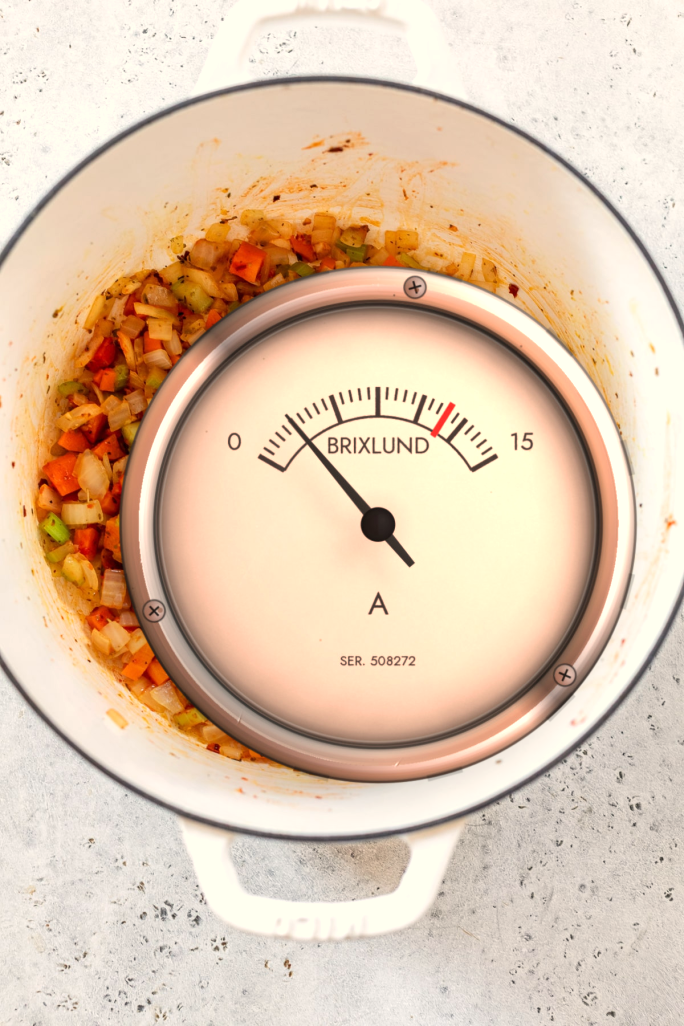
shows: 2.5 A
